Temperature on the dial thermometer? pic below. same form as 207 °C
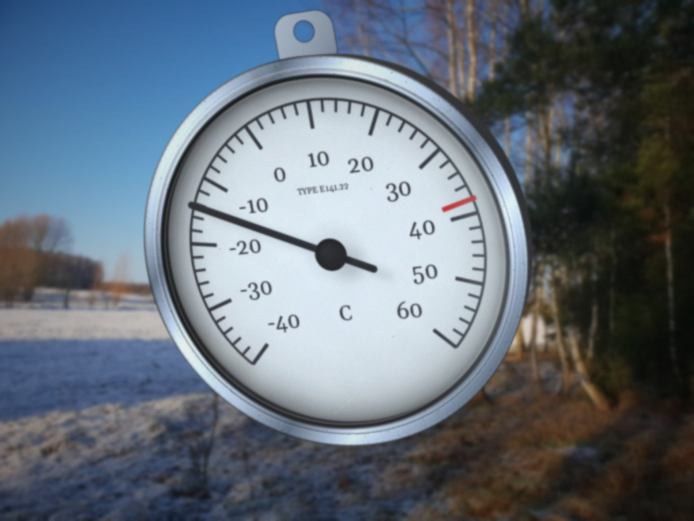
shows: -14 °C
